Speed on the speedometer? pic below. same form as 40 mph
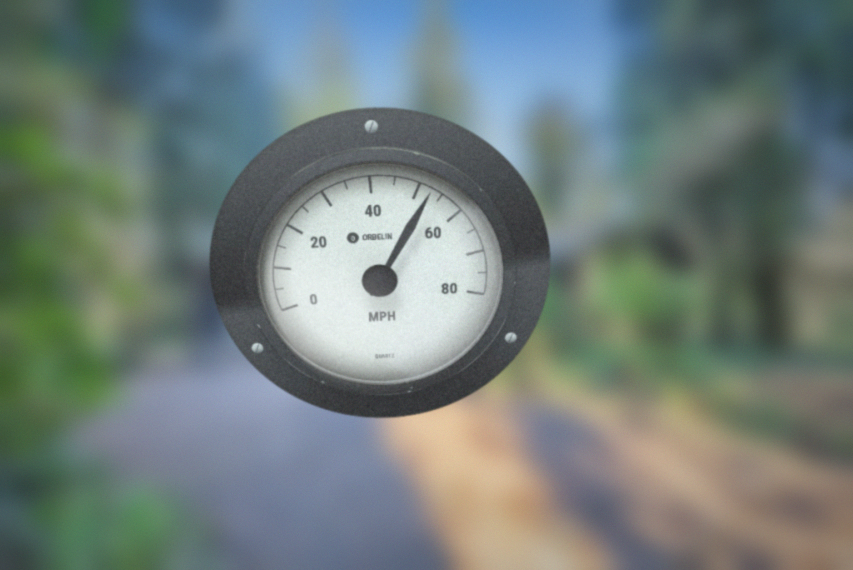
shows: 52.5 mph
